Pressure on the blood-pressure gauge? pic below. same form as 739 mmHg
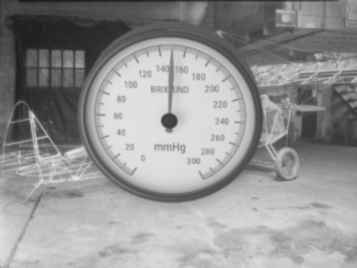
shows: 150 mmHg
